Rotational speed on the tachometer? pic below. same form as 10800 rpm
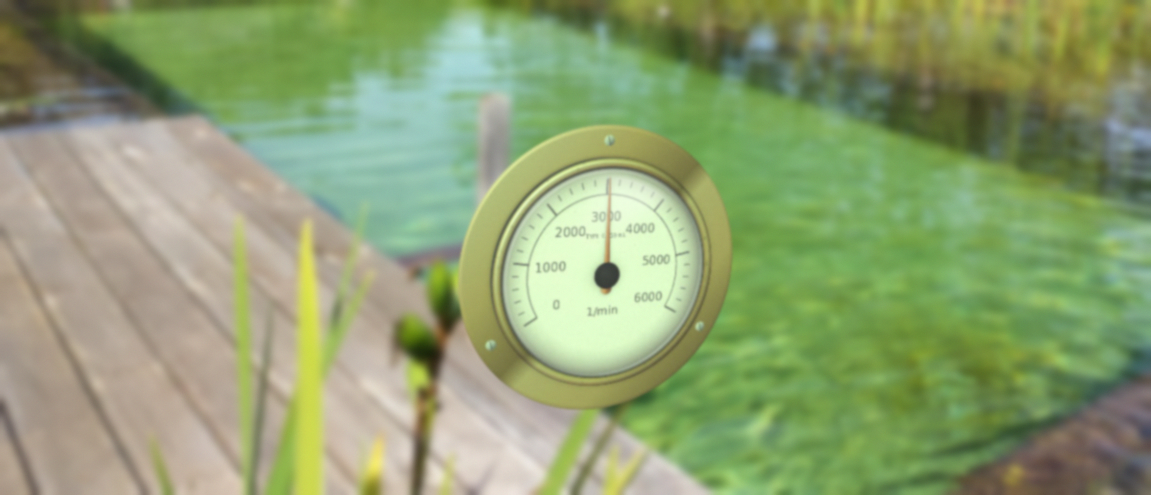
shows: 3000 rpm
